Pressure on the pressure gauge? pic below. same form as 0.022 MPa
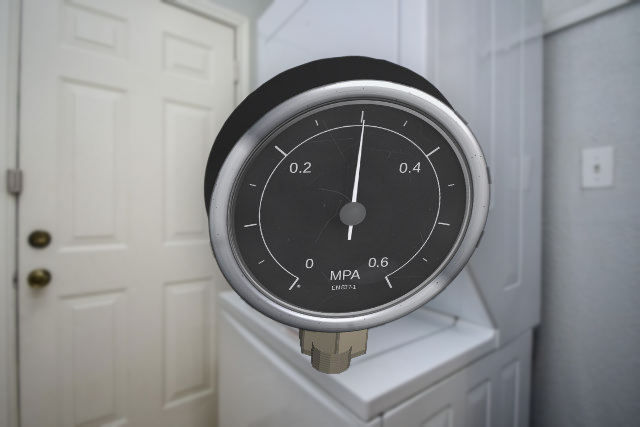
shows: 0.3 MPa
